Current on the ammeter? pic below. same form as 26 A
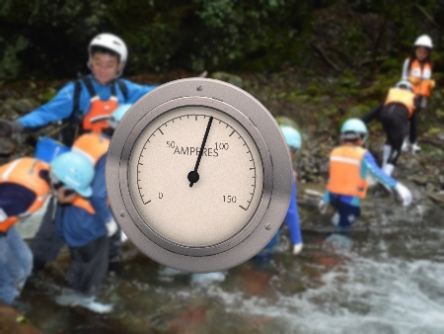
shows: 85 A
